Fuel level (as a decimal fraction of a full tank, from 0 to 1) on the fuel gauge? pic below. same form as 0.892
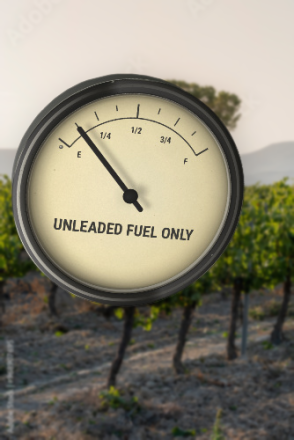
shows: 0.125
